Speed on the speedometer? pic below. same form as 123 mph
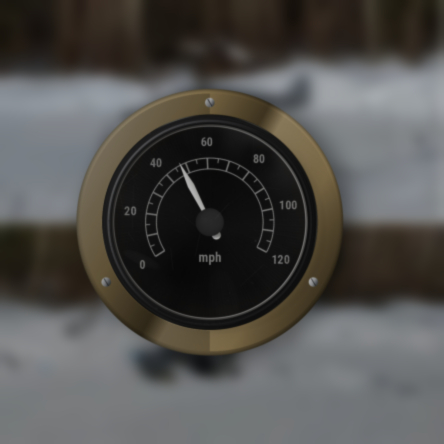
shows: 47.5 mph
